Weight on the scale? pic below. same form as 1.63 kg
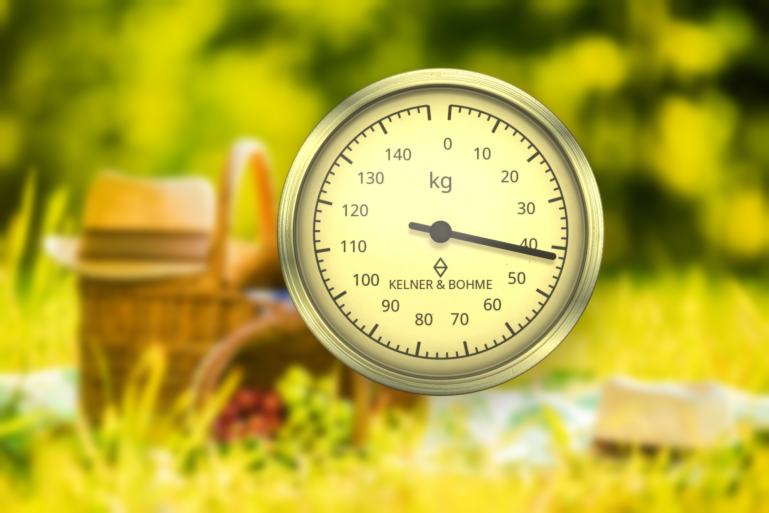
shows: 42 kg
